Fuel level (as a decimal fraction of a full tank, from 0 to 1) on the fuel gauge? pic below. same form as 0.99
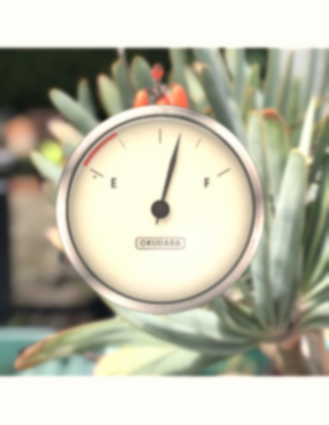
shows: 0.625
